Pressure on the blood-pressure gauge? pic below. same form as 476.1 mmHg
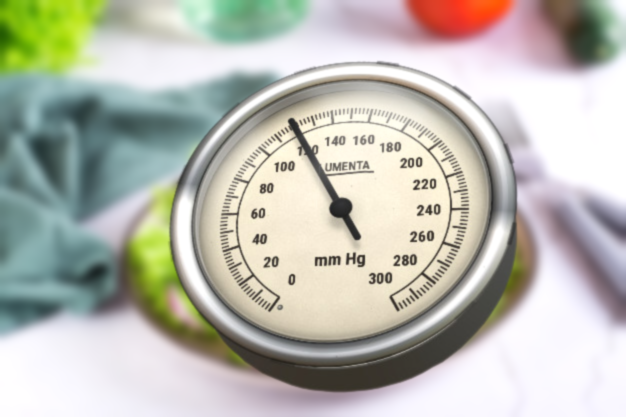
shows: 120 mmHg
